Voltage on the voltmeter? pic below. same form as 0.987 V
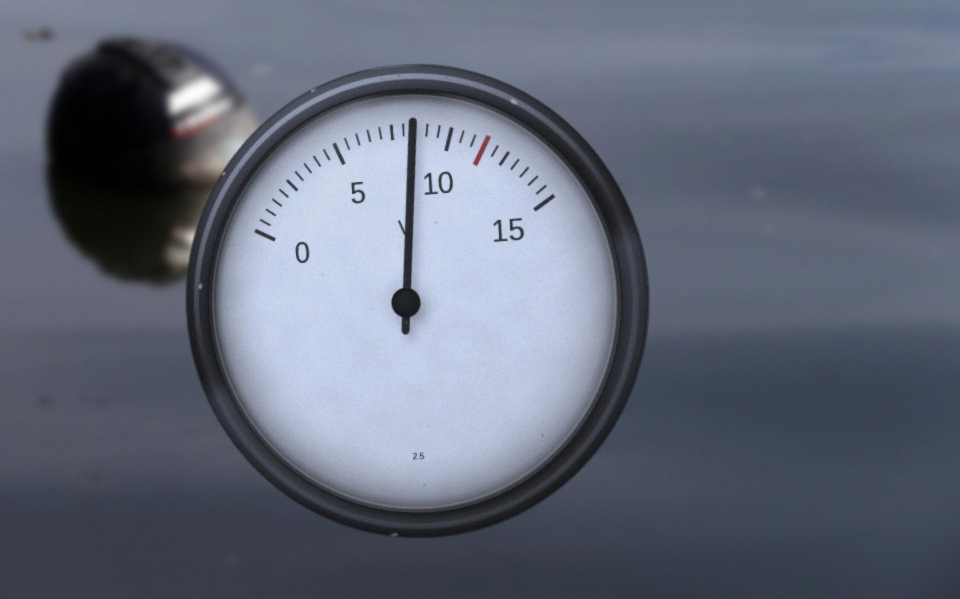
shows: 8.5 V
